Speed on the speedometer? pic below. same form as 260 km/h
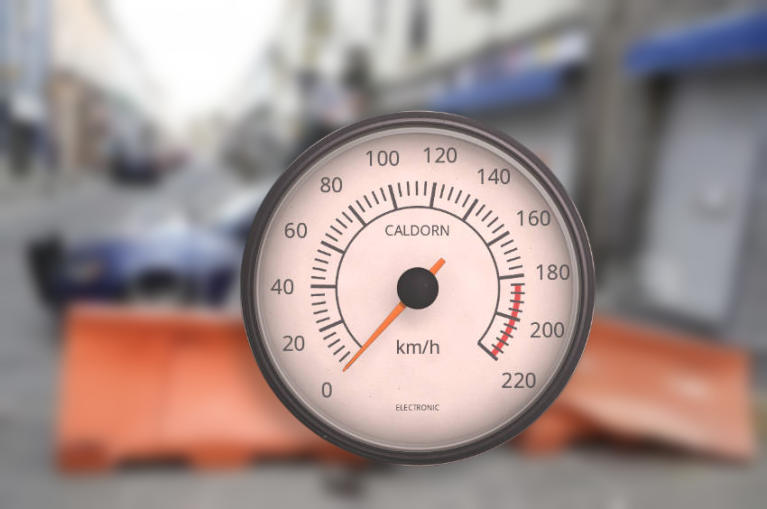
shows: 0 km/h
